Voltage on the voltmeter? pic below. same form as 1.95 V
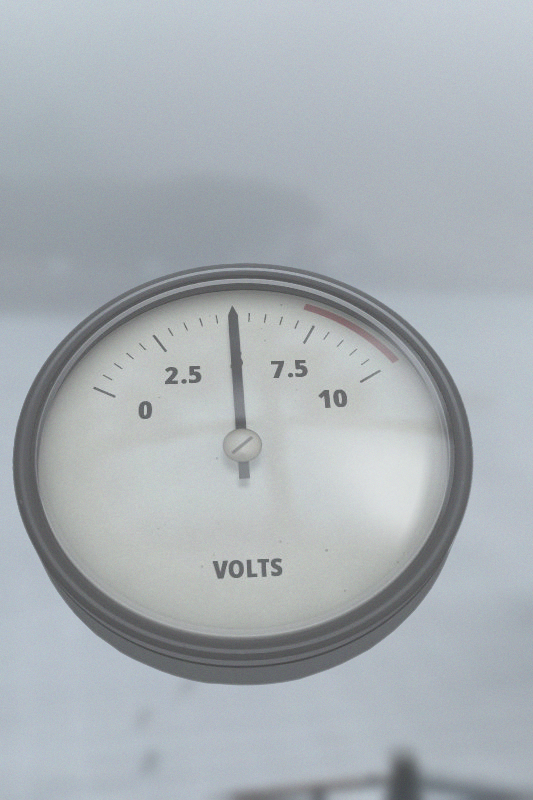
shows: 5 V
